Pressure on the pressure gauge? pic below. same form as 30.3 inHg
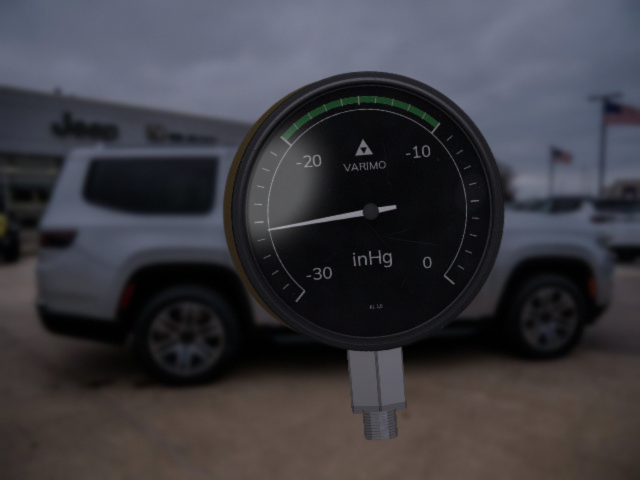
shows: -25.5 inHg
